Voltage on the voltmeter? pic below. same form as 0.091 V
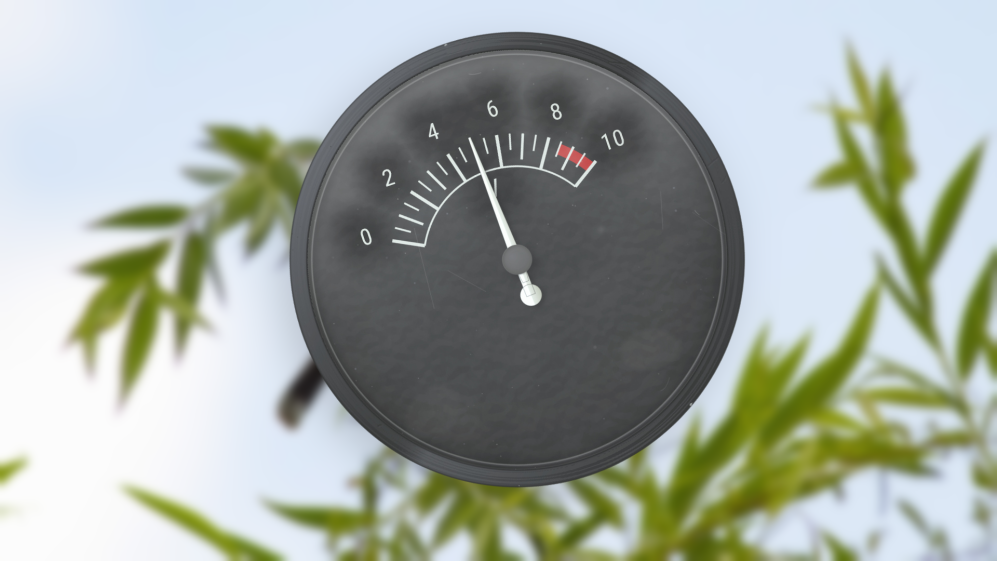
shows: 5 V
